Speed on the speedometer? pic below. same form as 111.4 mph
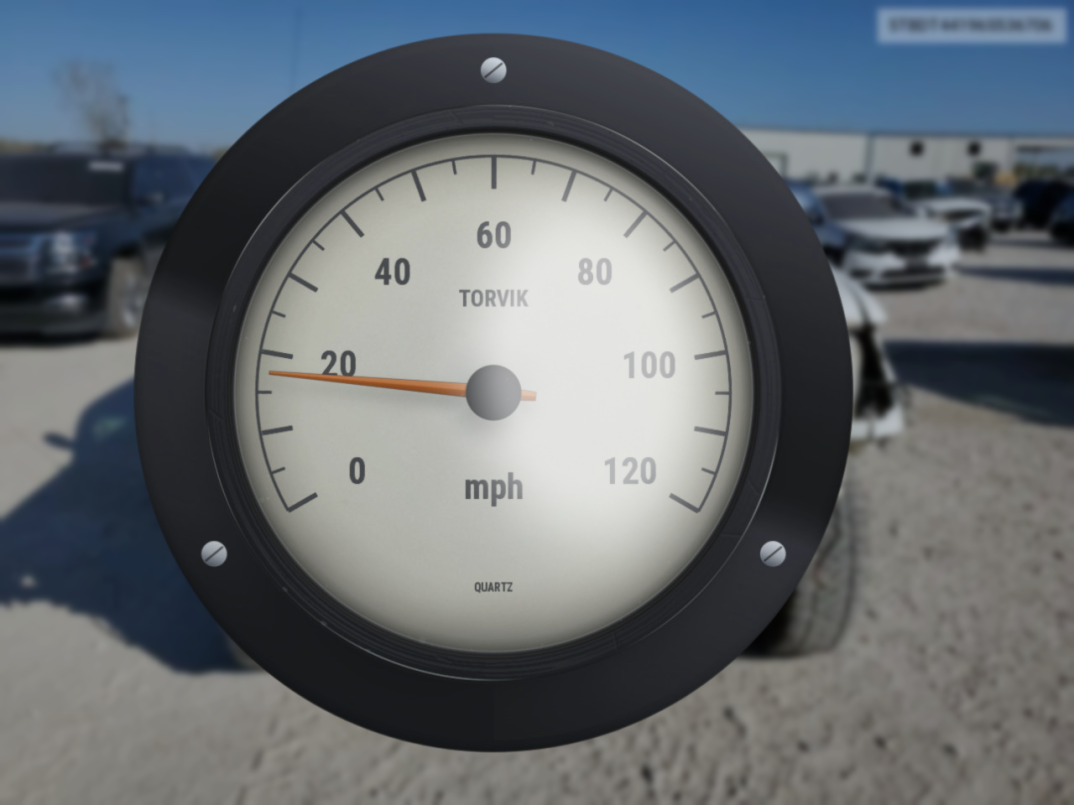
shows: 17.5 mph
